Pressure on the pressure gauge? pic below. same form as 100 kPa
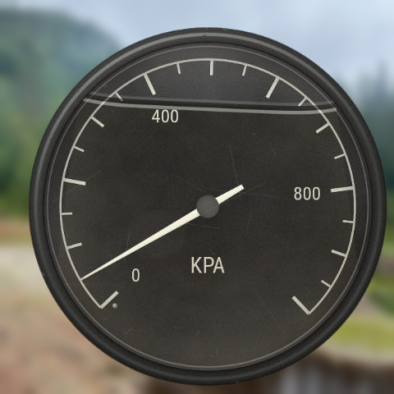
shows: 50 kPa
